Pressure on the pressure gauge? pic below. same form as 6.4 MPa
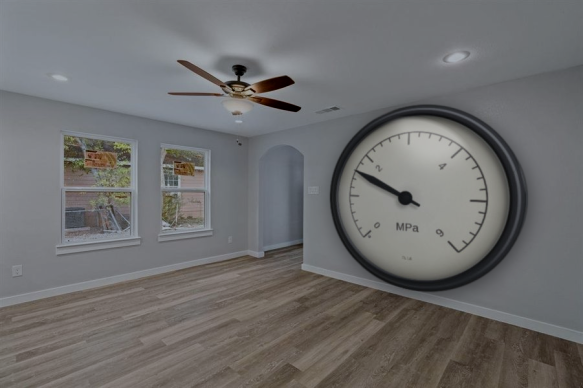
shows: 1.6 MPa
